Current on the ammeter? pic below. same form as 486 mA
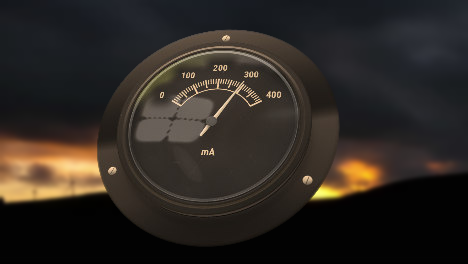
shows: 300 mA
